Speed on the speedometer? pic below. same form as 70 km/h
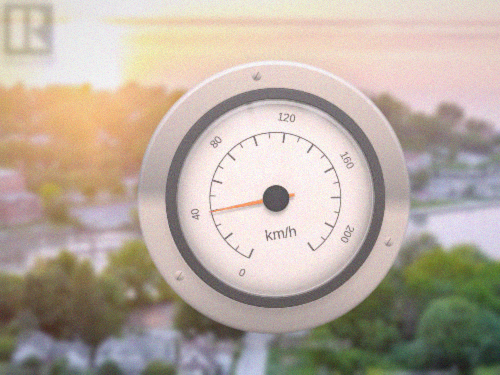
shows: 40 km/h
